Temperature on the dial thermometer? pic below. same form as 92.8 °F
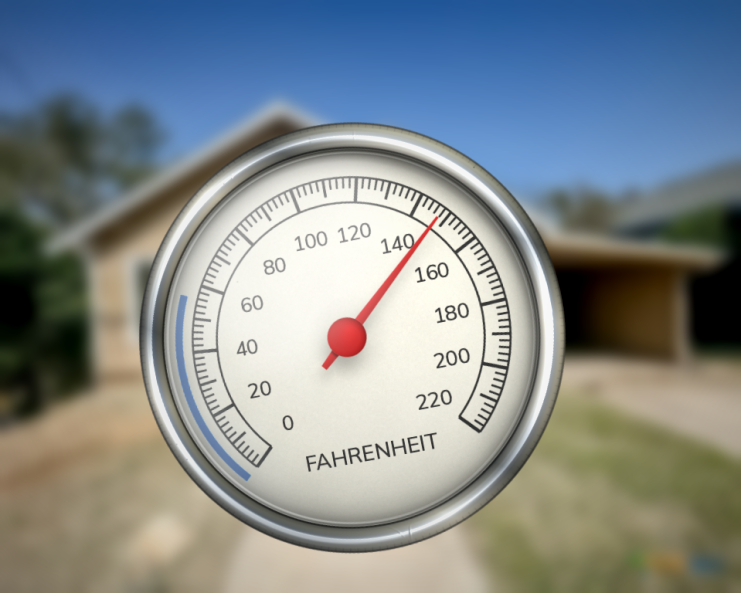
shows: 148 °F
